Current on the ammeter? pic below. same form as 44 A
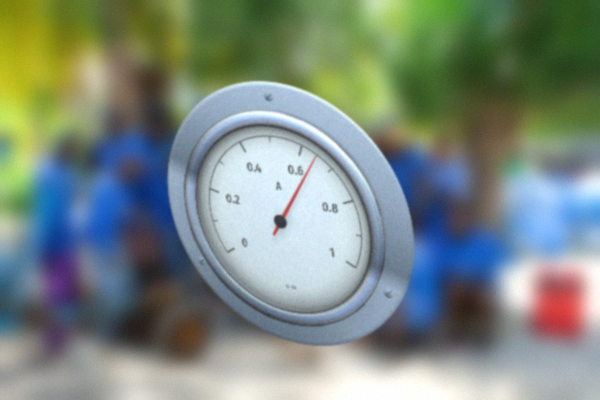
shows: 0.65 A
